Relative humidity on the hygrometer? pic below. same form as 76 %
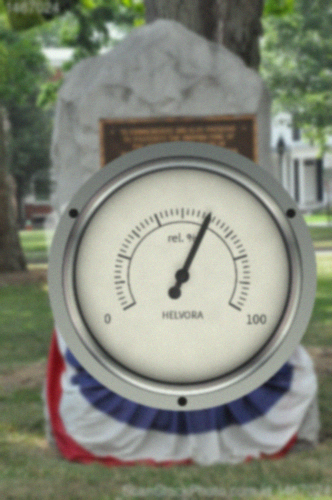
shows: 60 %
